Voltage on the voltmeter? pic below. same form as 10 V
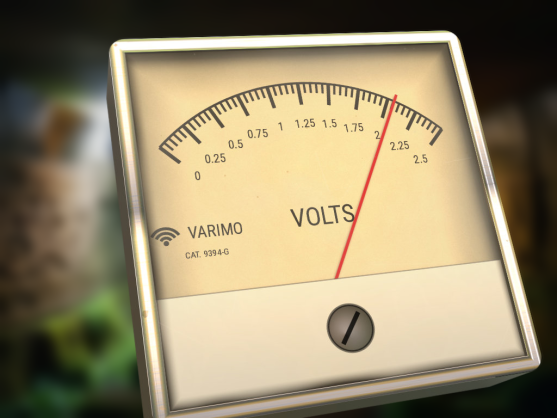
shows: 2.05 V
